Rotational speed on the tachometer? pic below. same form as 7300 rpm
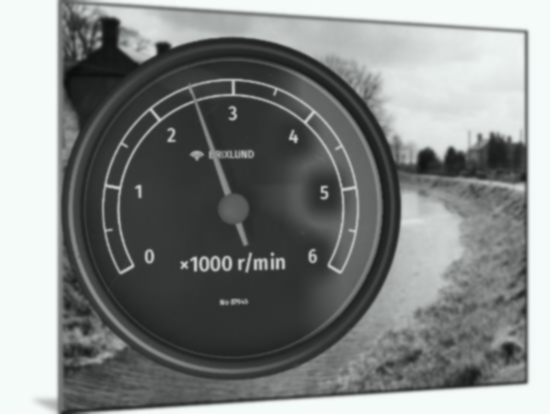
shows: 2500 rpm
